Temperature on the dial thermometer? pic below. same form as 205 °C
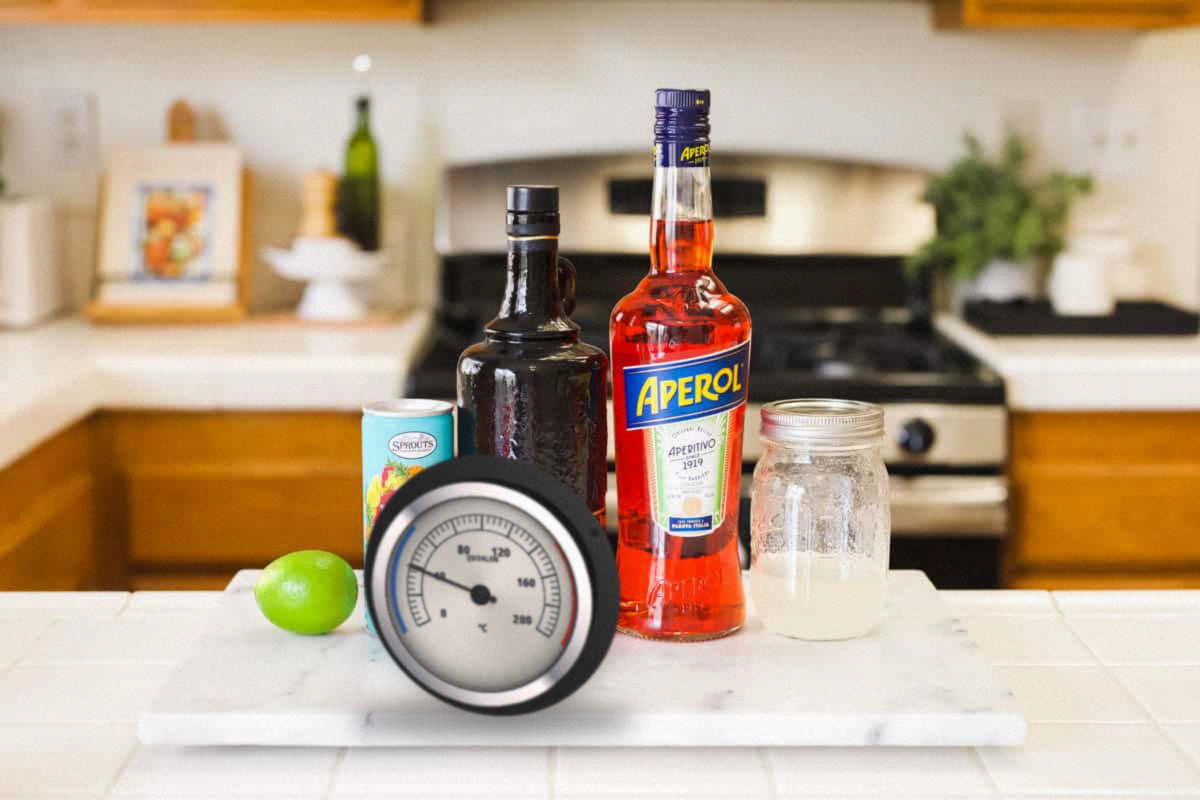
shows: 40 °C
